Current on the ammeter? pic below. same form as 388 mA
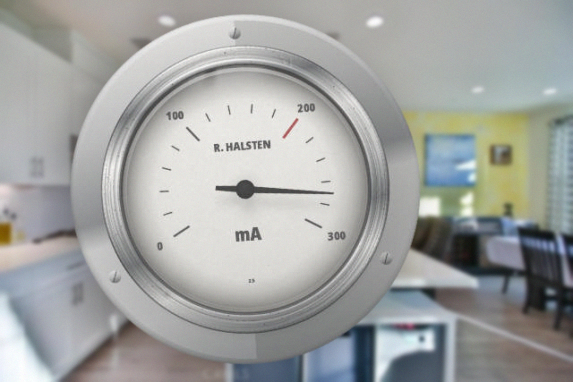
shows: 270 mA
